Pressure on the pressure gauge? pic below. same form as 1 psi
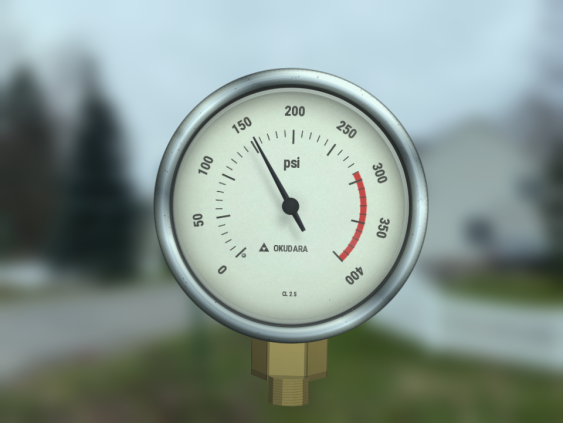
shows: 155 psi
